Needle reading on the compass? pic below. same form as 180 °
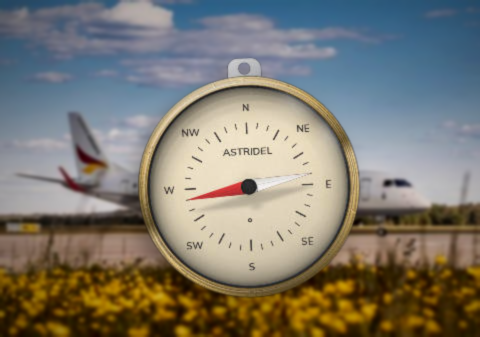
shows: 260 °
